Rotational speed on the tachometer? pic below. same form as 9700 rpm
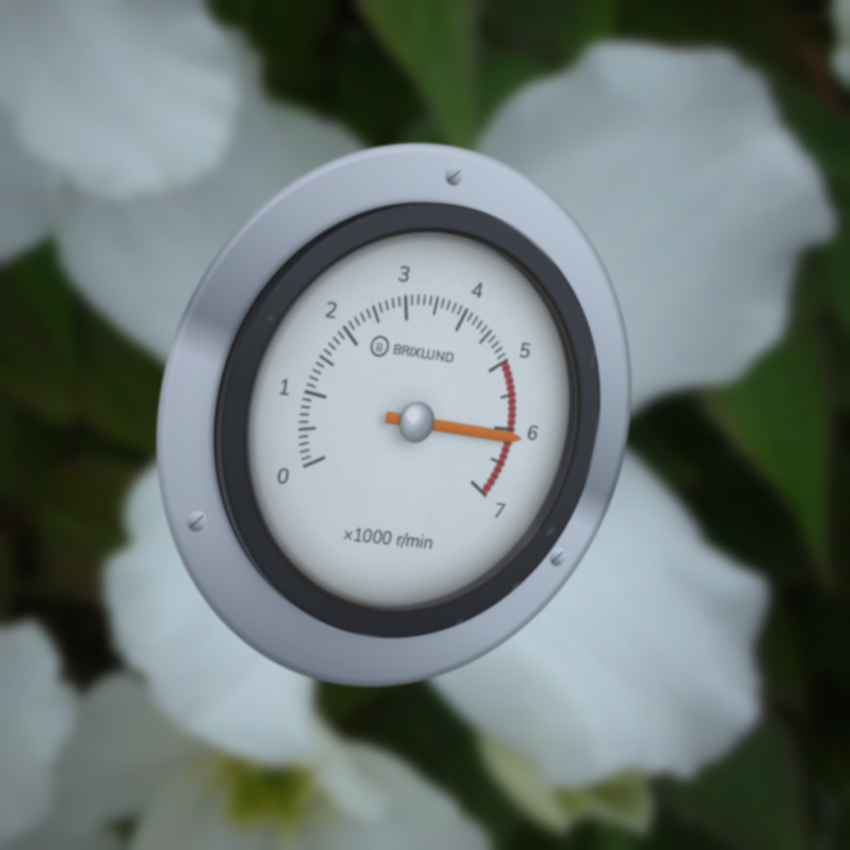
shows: 6100 rpm
